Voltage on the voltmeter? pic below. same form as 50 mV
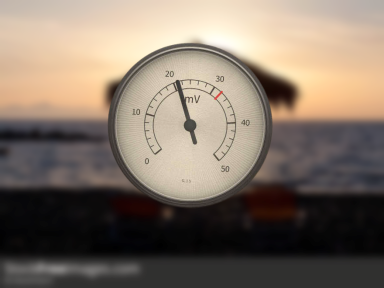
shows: 21 mV
